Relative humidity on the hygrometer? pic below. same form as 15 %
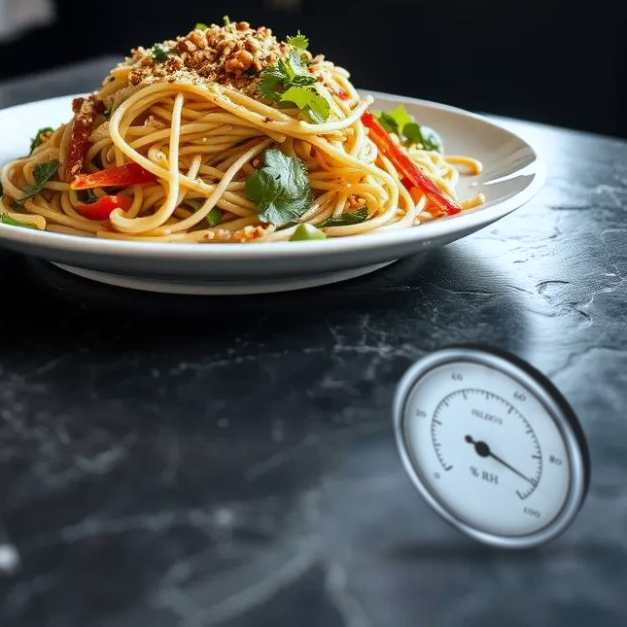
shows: 90 %
